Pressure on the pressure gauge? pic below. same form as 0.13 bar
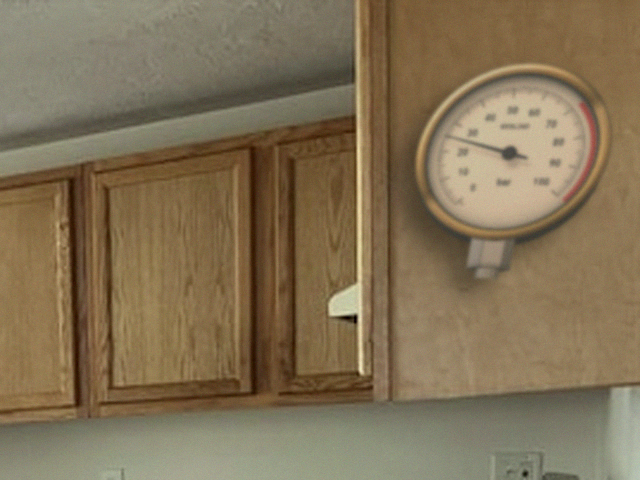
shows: 25 bar
